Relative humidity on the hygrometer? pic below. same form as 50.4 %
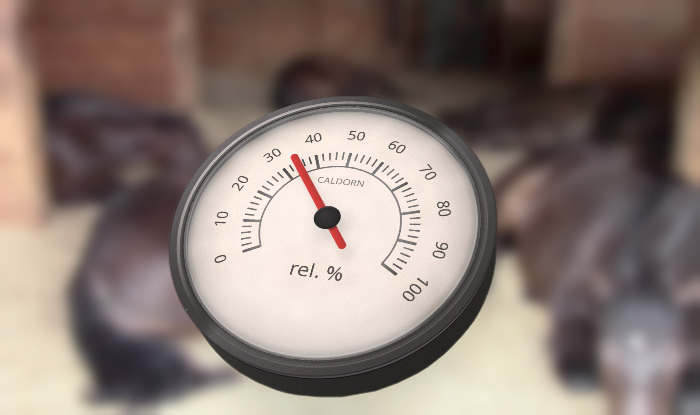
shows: 34 %
